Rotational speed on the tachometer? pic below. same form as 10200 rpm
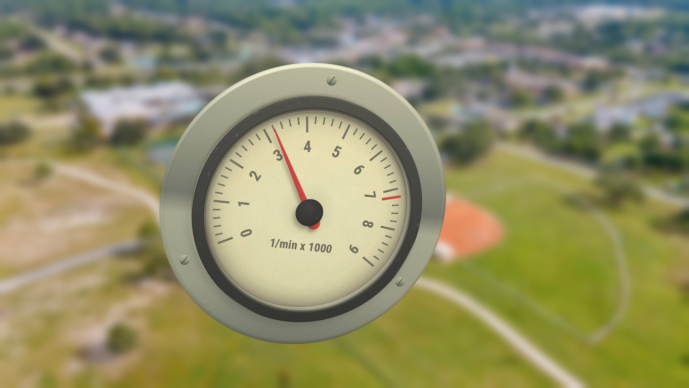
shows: 3200 rpm
